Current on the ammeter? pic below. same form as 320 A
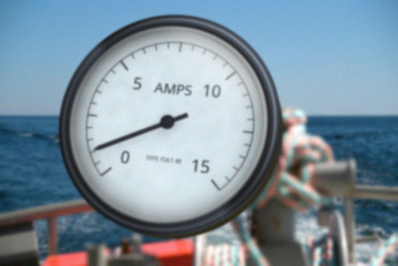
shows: 1 A
